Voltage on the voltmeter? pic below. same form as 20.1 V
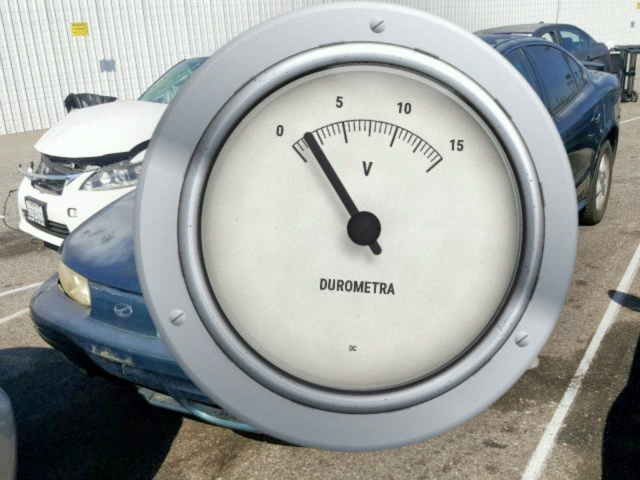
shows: 1.5 V
